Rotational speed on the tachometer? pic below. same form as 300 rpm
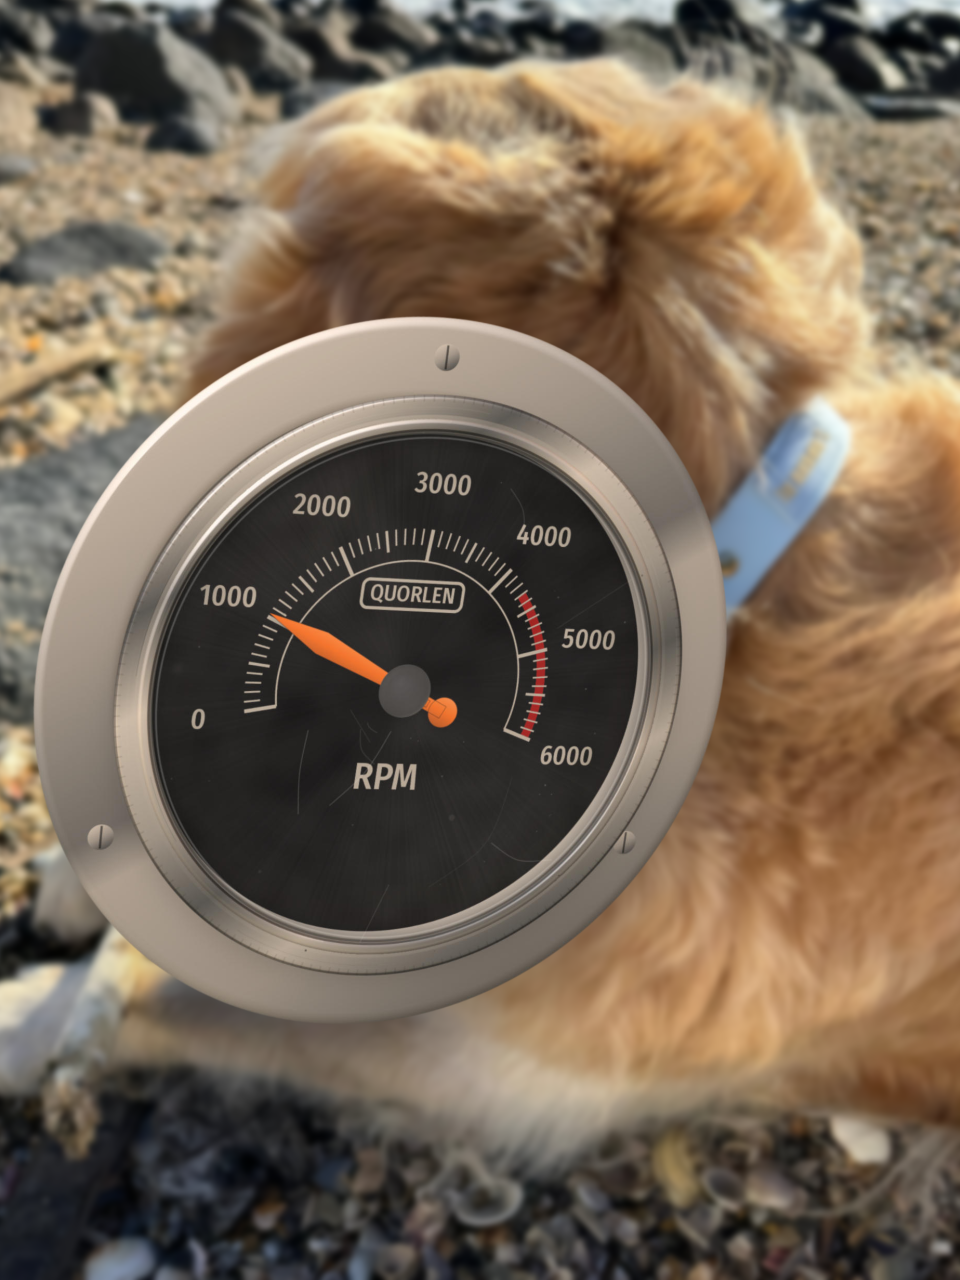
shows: 1050 rpm
